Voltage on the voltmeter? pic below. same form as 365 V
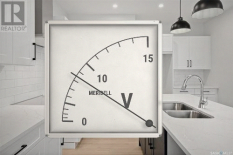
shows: 8.5 V
